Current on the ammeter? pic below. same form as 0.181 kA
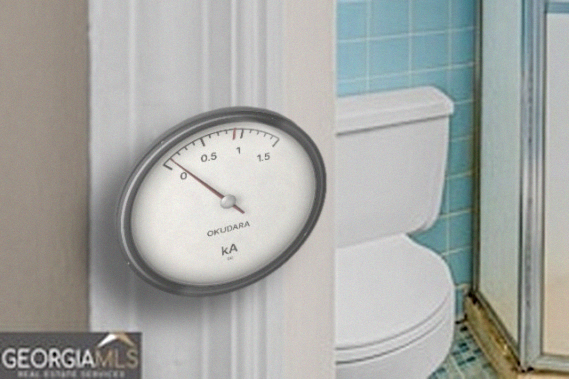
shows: 0.1 kA
